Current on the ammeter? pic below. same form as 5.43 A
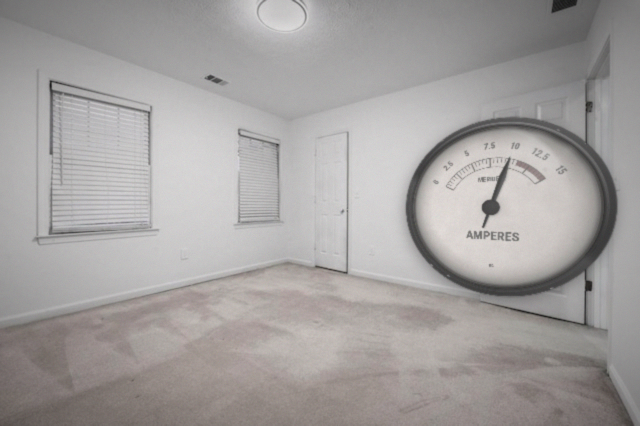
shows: 10 A
